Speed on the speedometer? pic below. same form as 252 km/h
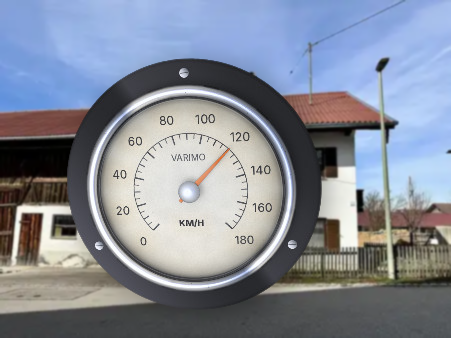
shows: 120 km/h
